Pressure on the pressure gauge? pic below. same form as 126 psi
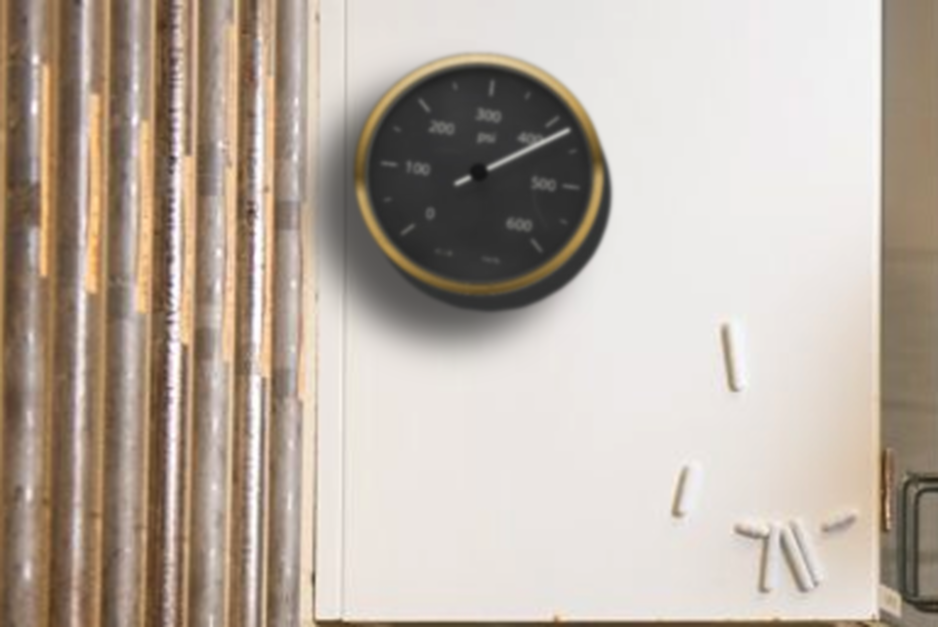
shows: 425 psi
